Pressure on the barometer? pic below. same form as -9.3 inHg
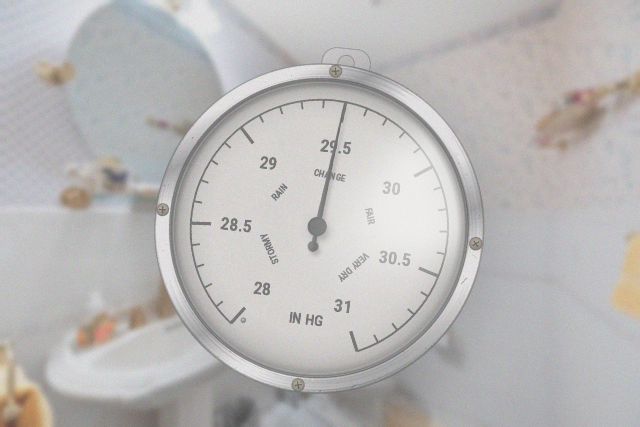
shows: 29.5 inHg
